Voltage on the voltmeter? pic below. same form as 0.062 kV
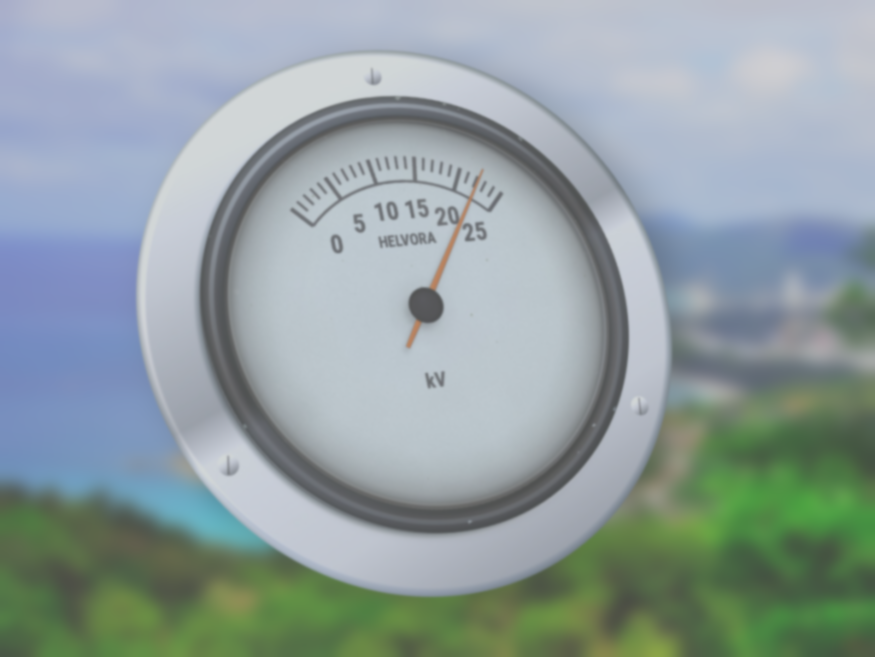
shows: 22 kV
